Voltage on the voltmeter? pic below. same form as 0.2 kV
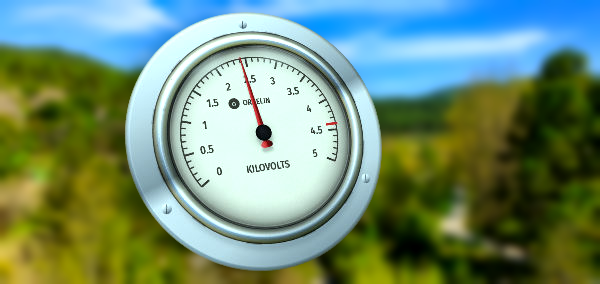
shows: 2.4 kV
